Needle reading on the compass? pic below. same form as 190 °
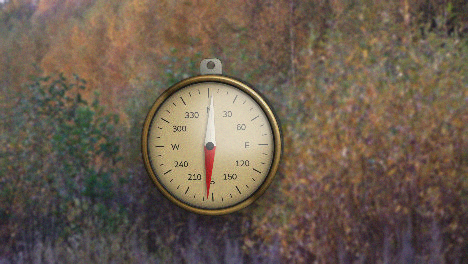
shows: 185 °
